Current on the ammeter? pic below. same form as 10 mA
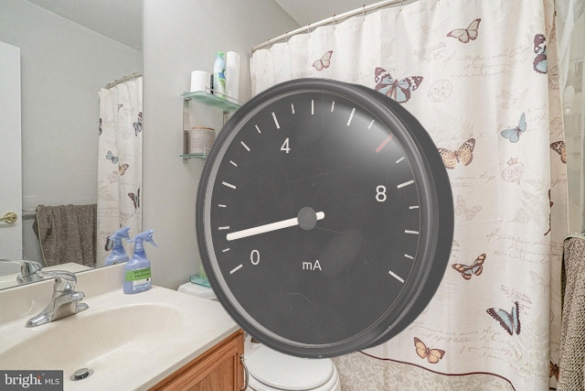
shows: 0.75 mA
